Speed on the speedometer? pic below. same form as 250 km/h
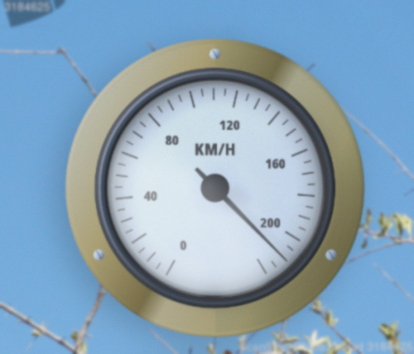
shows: 210 km/h
